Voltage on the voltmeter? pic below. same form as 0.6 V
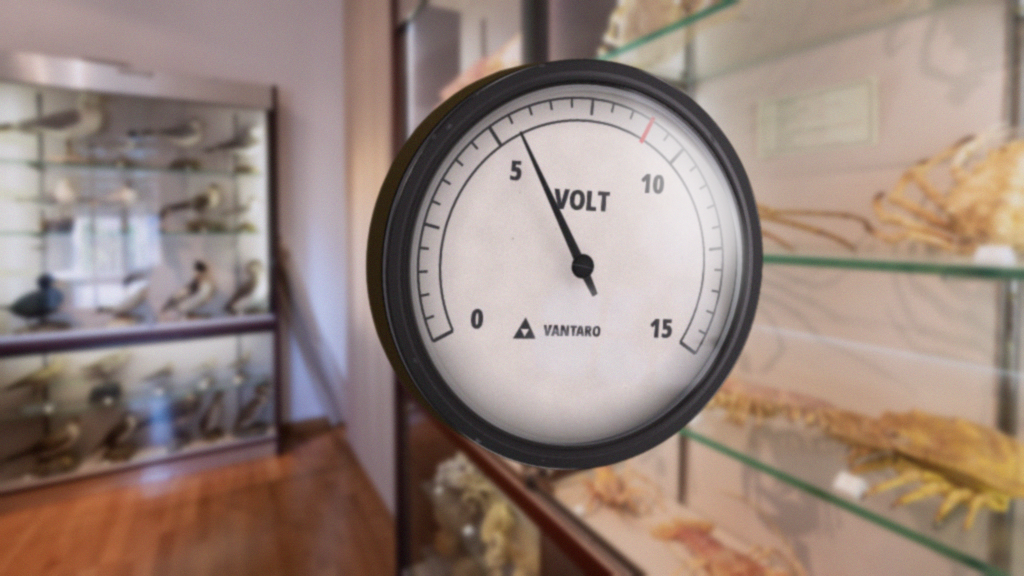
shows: 5.5 V
